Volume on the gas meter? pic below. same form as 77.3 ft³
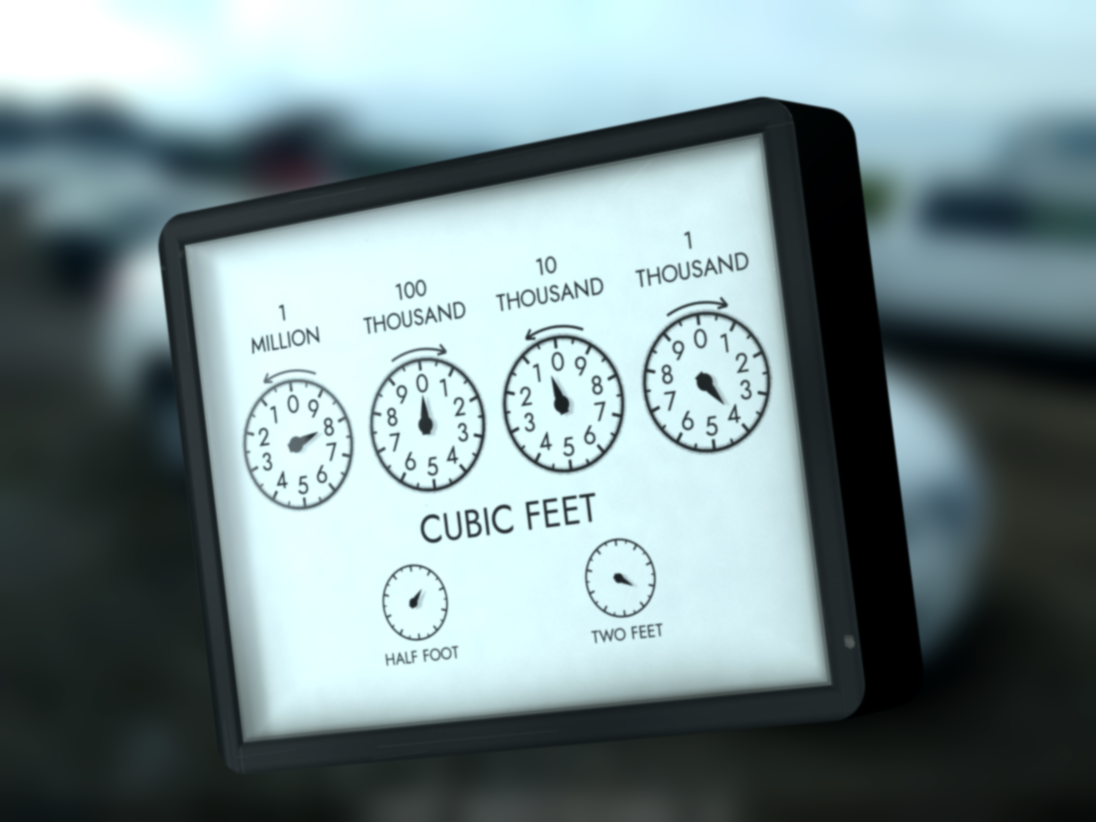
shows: 800400 ft³
